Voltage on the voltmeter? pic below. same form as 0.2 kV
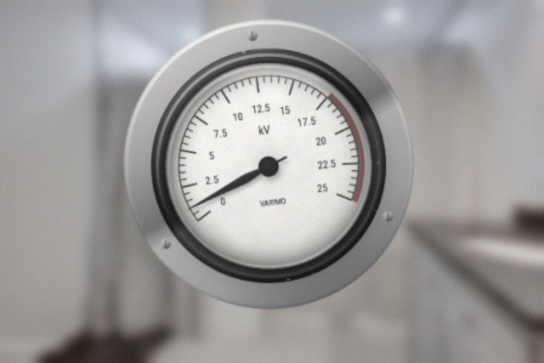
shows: 1 kV
